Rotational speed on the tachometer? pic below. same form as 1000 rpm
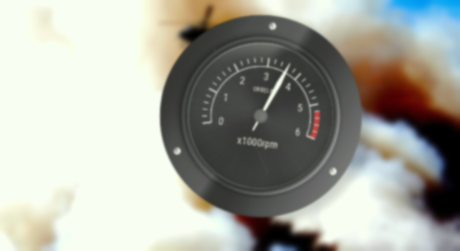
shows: 3600 rpm
